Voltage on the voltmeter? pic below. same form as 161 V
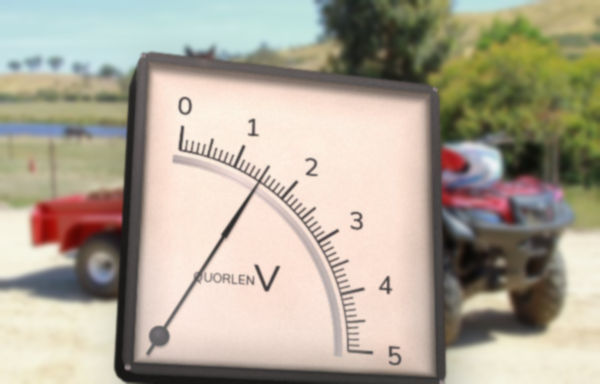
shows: 1.5 V
